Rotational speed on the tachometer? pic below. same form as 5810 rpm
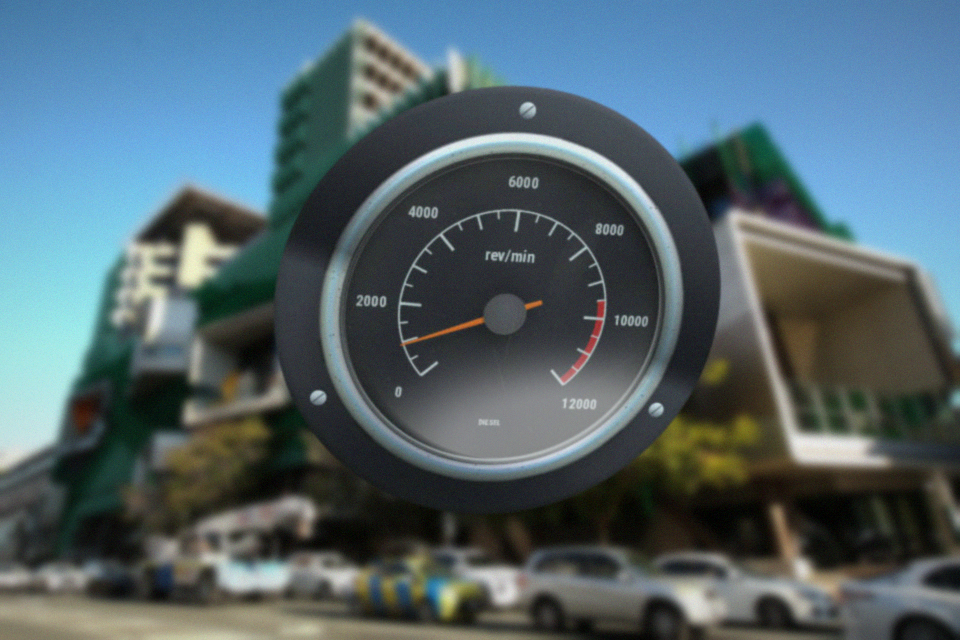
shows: 1000 rpm
